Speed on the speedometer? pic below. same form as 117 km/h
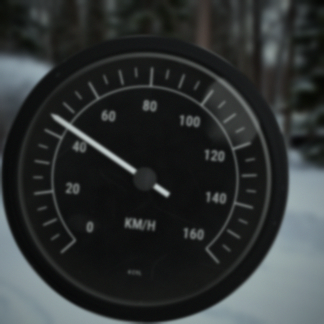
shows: 45 km/h
